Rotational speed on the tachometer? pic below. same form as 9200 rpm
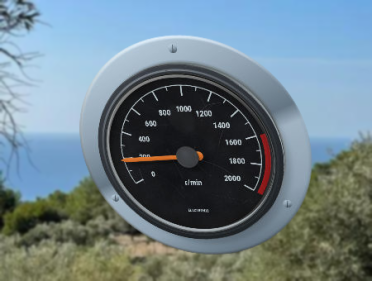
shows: 200 rpm
